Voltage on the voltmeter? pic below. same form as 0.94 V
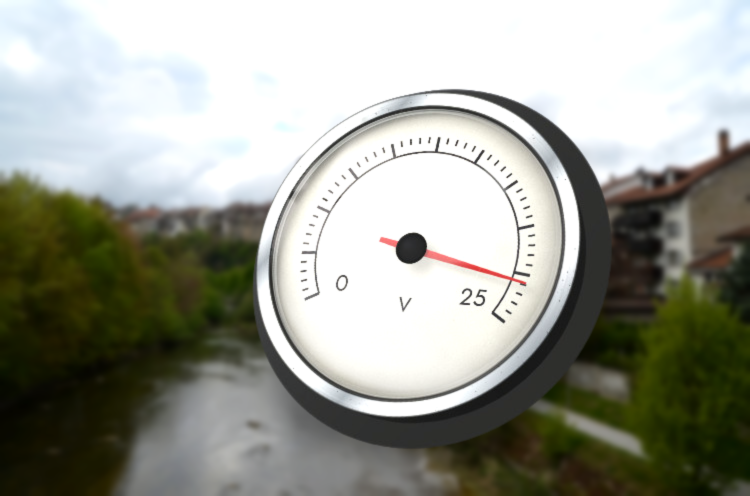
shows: 23 V
